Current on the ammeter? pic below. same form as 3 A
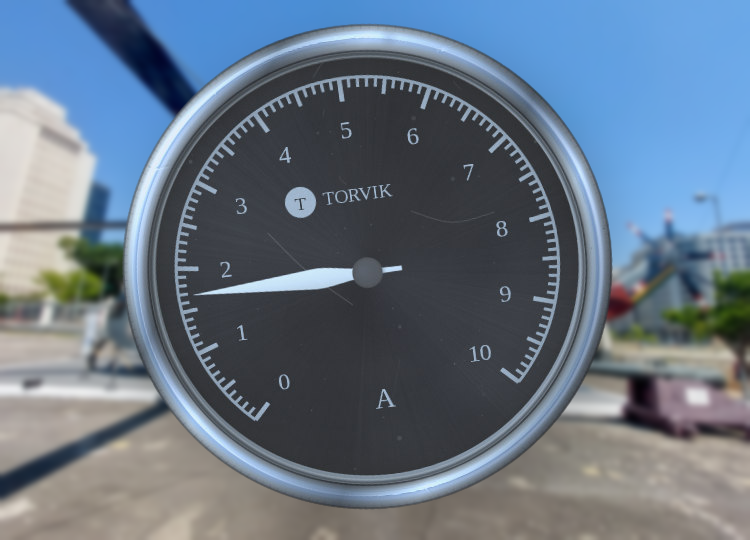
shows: 1.7 A
